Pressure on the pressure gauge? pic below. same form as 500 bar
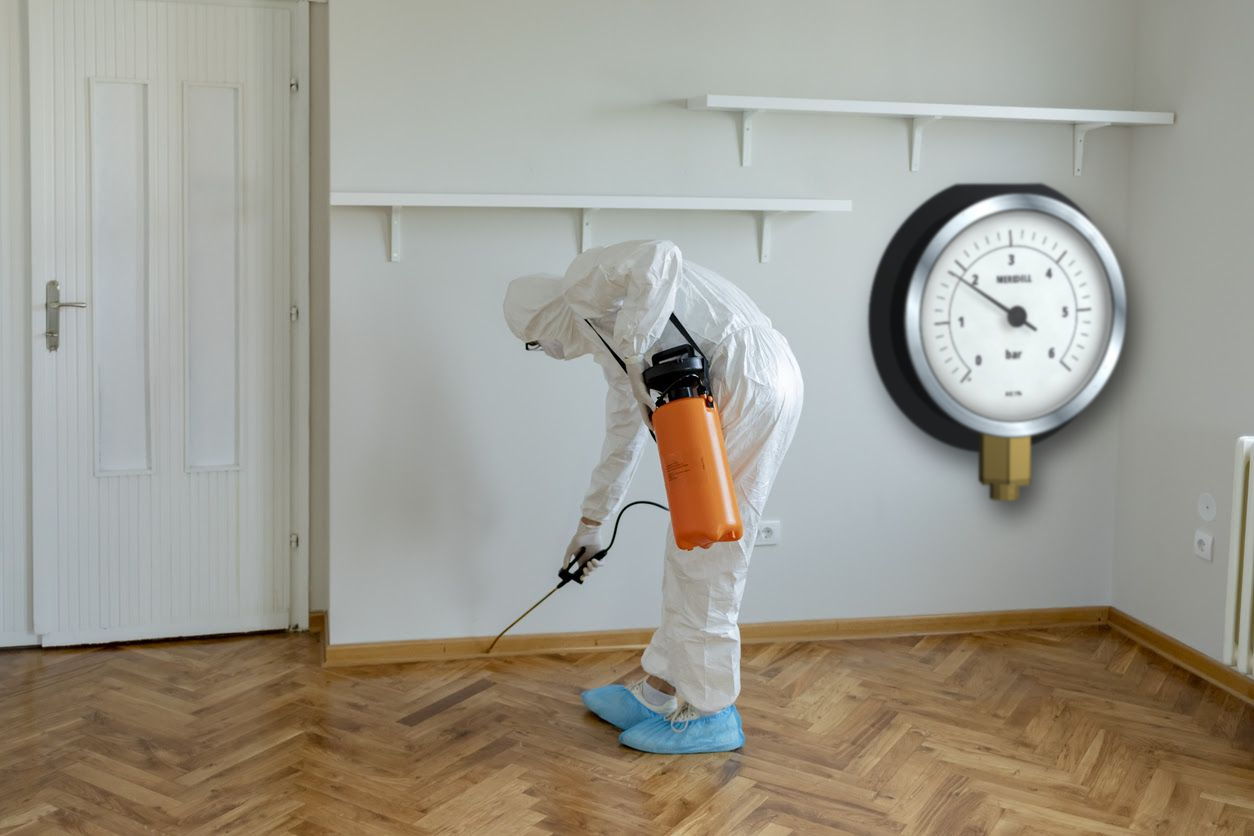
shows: 1.8 bar
